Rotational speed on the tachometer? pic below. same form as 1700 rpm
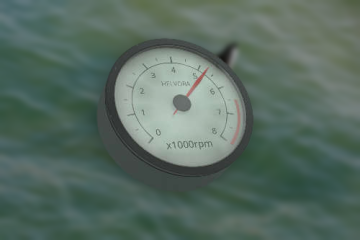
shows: 5250 rpm
